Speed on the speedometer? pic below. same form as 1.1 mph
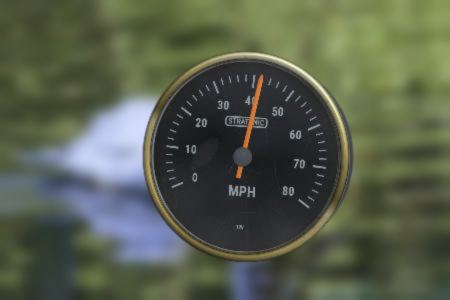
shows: 42 mph
